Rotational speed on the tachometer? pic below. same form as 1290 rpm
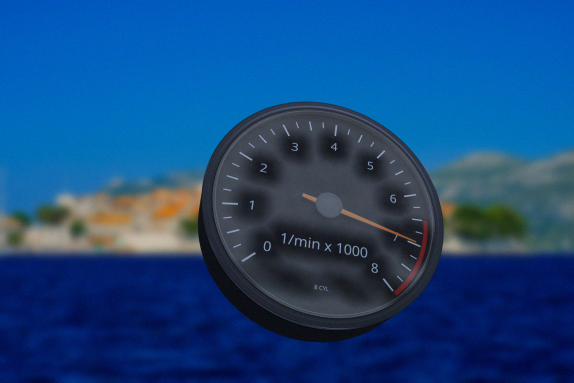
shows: 7000 rpm
